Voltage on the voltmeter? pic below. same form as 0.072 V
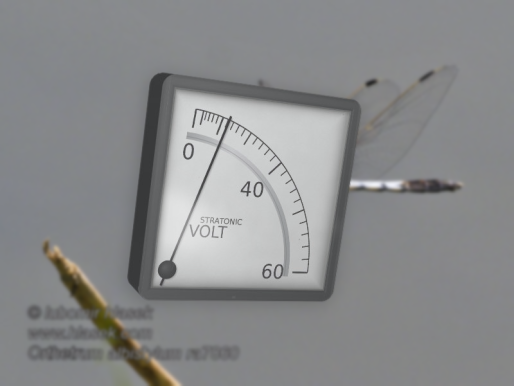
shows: 22 V
